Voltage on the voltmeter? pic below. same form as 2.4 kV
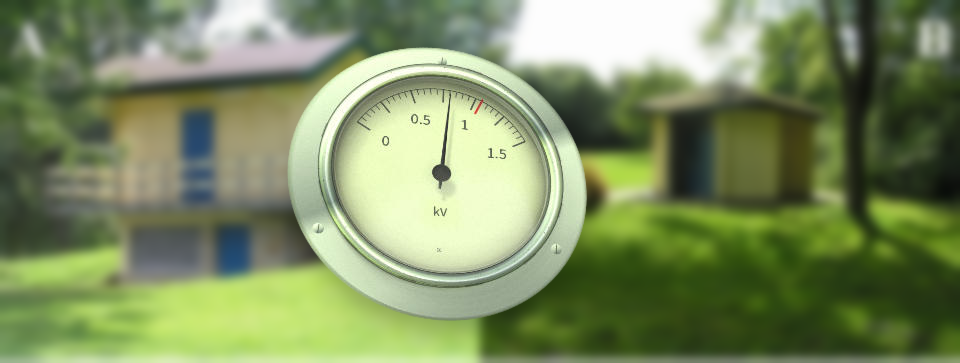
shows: 0.8 kV
